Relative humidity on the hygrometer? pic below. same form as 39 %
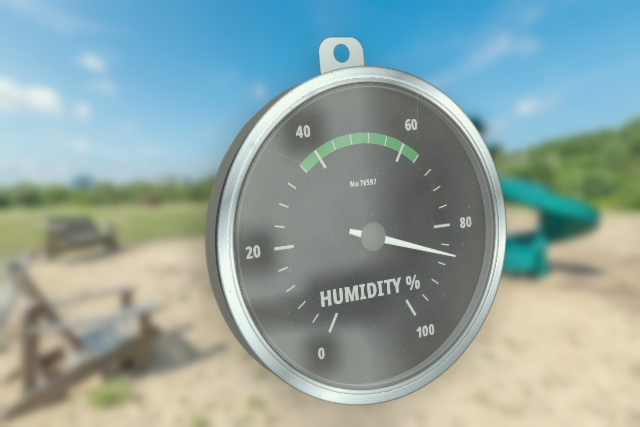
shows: 86 %
